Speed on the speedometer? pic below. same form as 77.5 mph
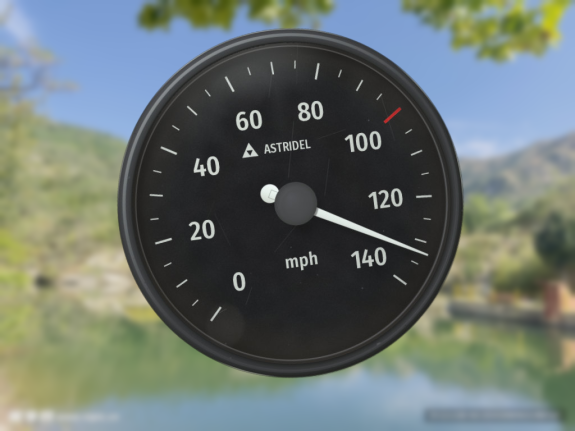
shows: 132.5 mph
